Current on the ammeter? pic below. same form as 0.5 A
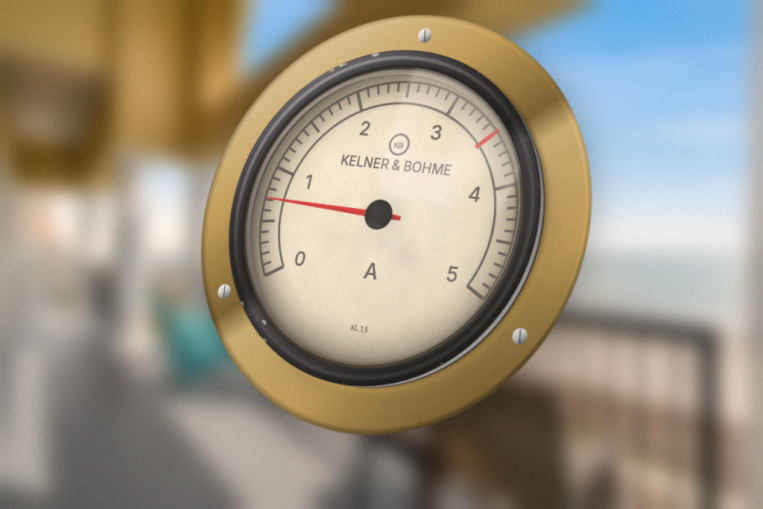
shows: 0.7 A
